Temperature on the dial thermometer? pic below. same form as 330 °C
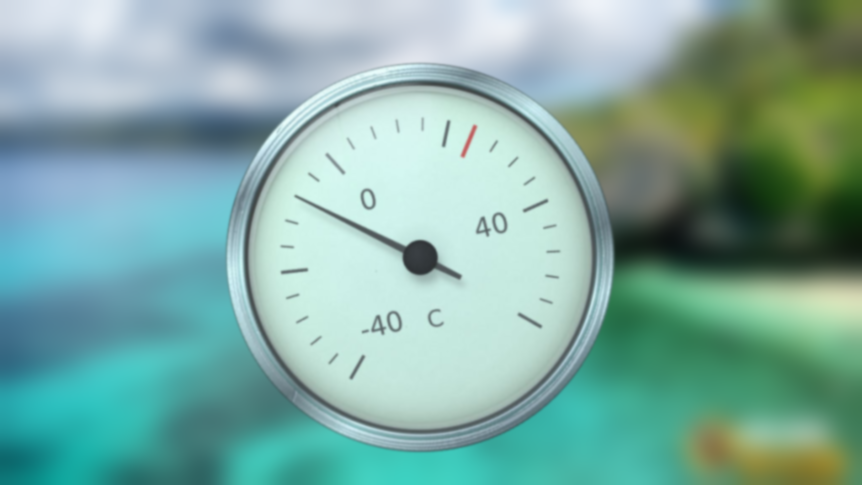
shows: -8 °C
